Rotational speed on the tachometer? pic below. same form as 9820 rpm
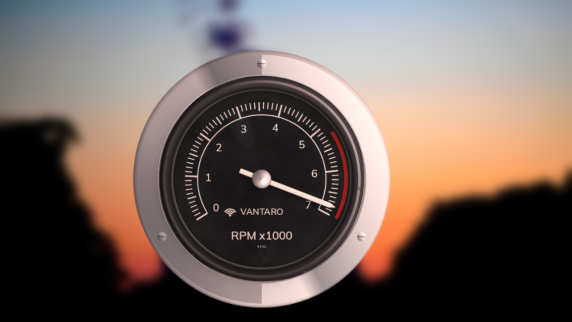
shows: 6800 rpm
